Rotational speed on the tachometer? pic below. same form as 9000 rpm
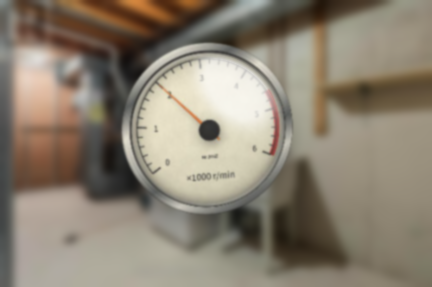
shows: 2000 rpm
